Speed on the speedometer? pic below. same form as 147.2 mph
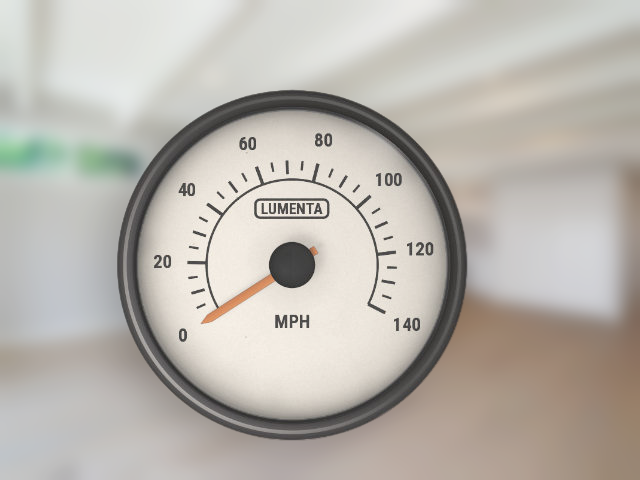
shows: 0 mph
